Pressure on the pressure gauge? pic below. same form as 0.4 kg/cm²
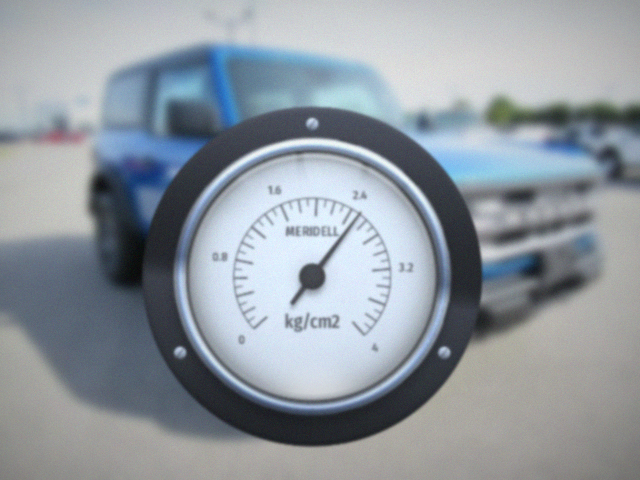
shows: 2.5 kg/cm²
